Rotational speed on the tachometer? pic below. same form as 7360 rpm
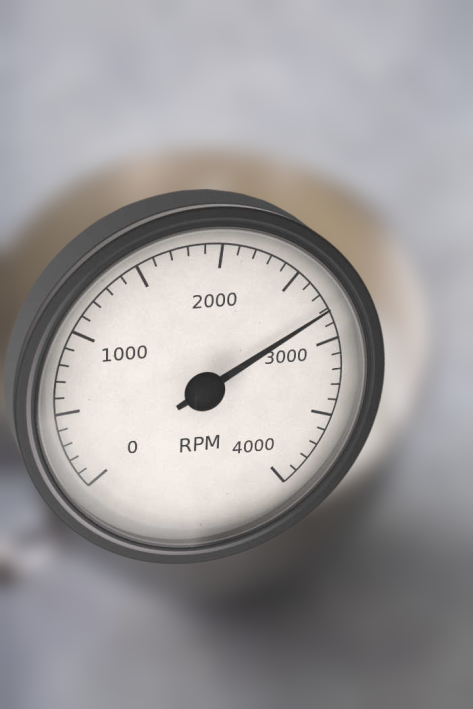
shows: 2800 rpm
